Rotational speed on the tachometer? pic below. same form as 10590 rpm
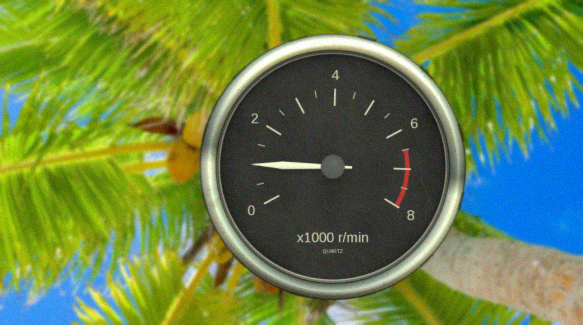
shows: 1000 rpm
